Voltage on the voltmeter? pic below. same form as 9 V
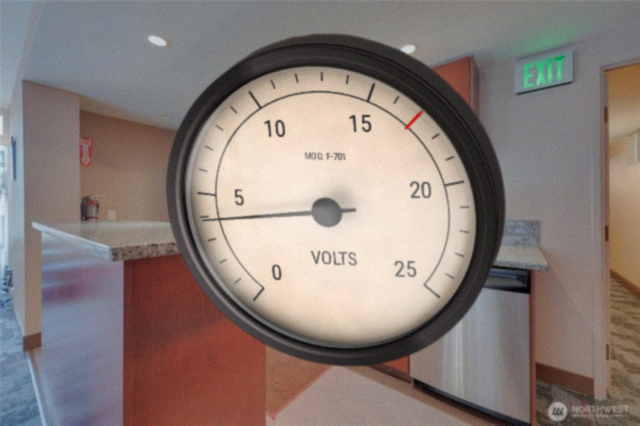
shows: 4 V
